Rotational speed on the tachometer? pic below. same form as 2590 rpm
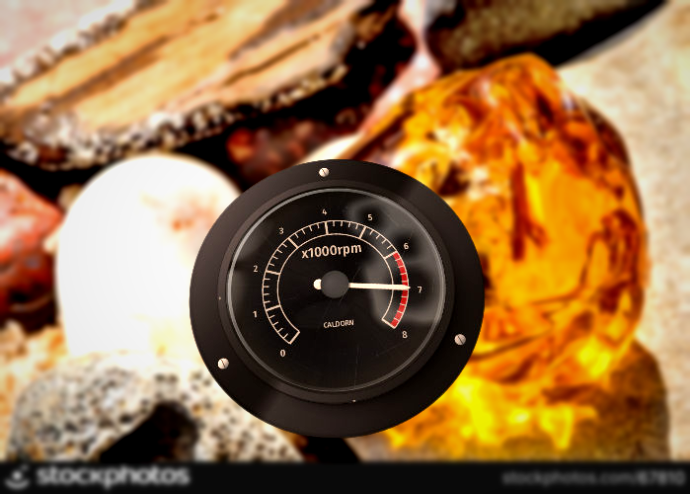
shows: 7000 rpm
